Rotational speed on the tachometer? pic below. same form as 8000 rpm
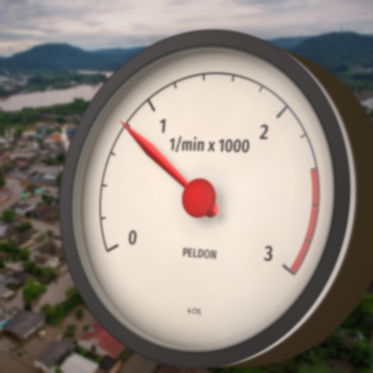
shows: 800 rpm
